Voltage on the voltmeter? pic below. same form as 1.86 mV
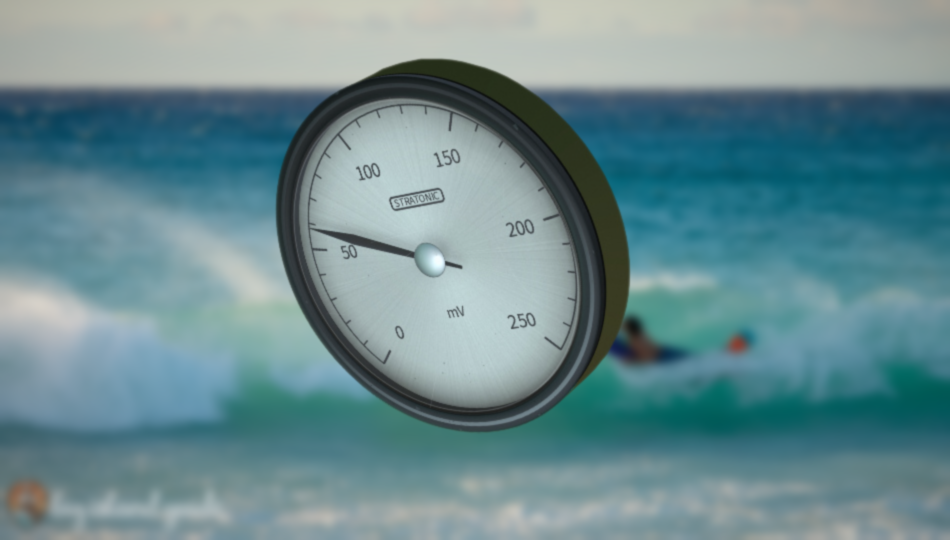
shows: 60 mV
